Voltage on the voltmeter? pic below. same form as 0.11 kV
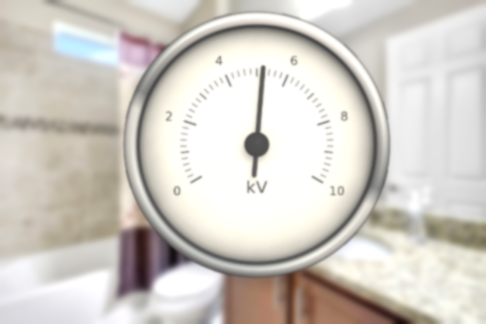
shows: 5.2 kV
